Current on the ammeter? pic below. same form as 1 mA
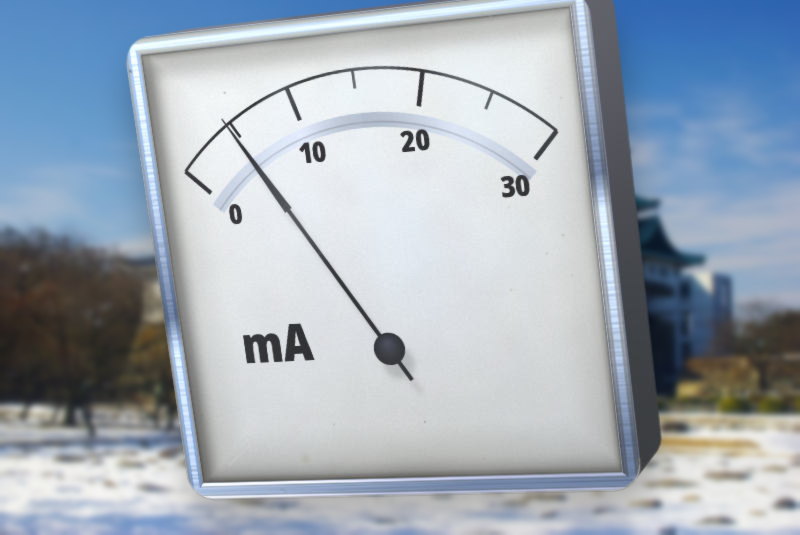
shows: 5 mA
